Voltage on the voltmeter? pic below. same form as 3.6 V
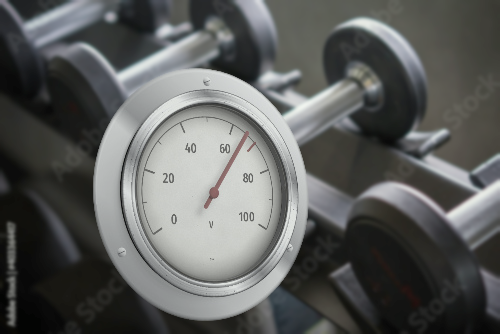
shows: 65 V
